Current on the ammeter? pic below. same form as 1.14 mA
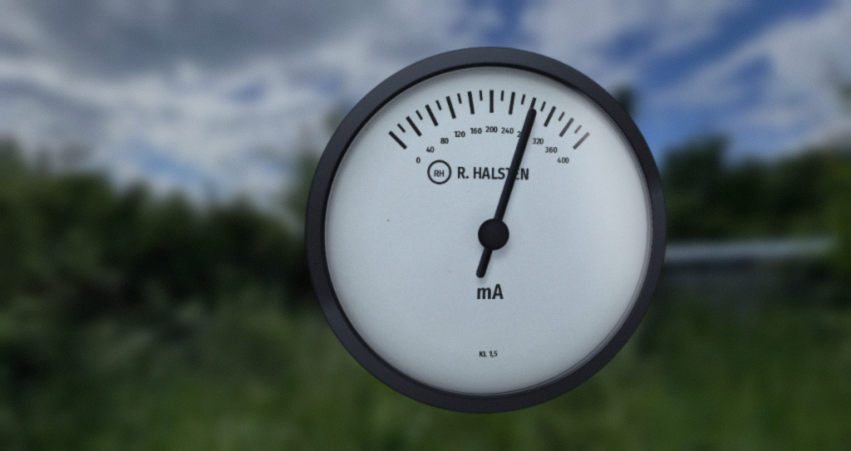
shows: 280 mA
